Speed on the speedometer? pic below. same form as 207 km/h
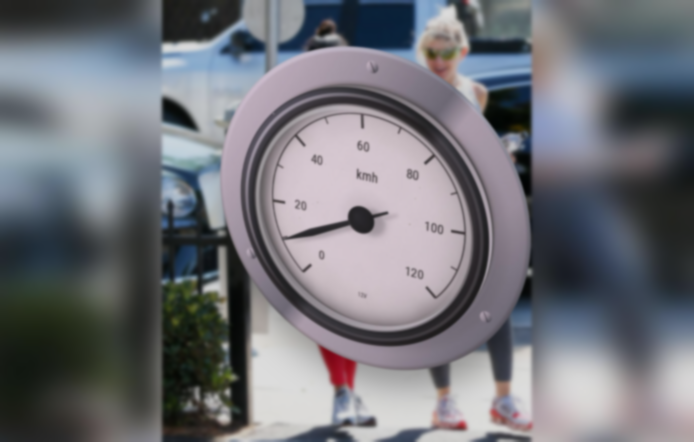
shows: 10 km/h
